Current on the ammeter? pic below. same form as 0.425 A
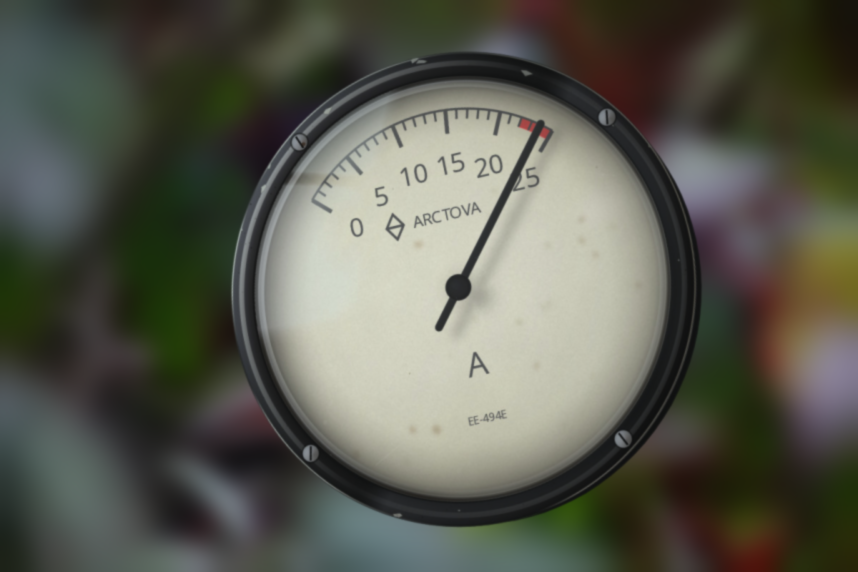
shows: 24 A
